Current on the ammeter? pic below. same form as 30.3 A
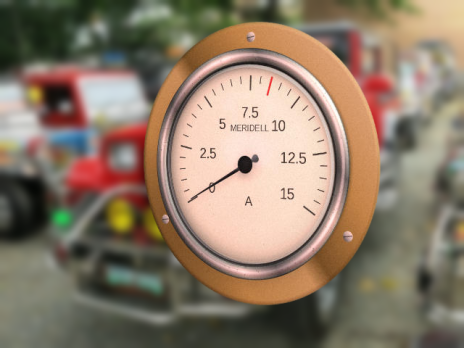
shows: 0 A
